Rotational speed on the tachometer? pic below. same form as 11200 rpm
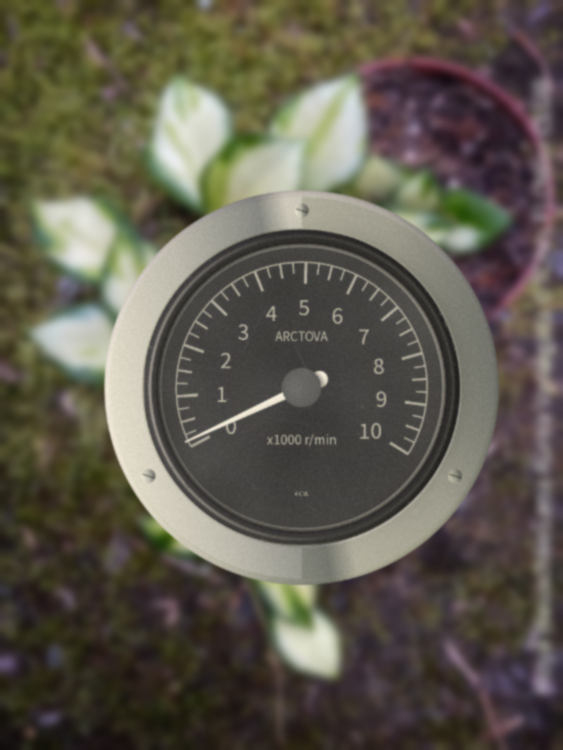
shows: 125 rpm
